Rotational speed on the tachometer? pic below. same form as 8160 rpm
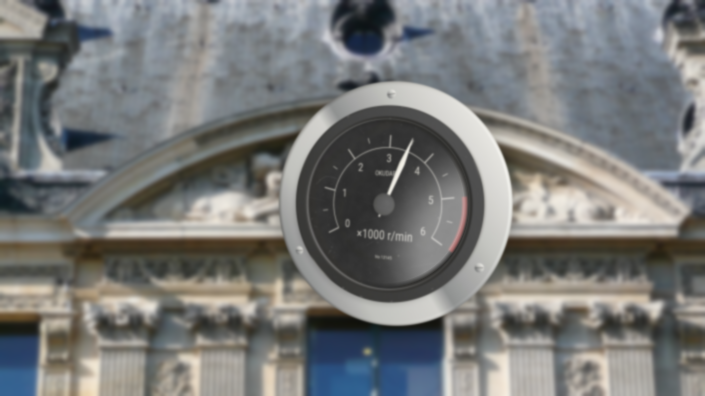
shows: 3500 rpm
